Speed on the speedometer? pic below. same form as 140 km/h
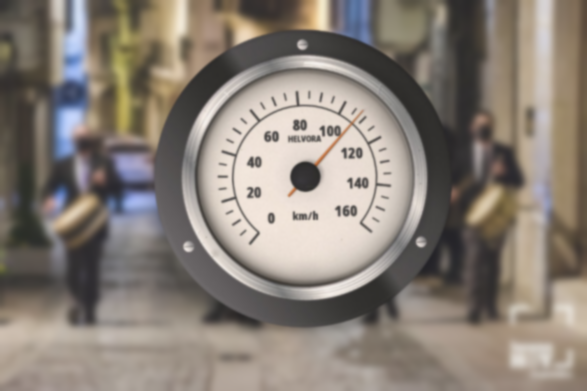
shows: 107.5 km/h
